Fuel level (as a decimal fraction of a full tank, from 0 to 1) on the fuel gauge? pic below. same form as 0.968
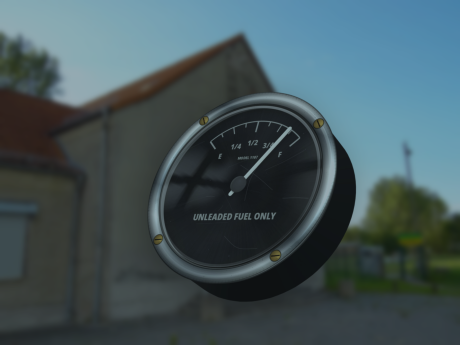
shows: 0.875
